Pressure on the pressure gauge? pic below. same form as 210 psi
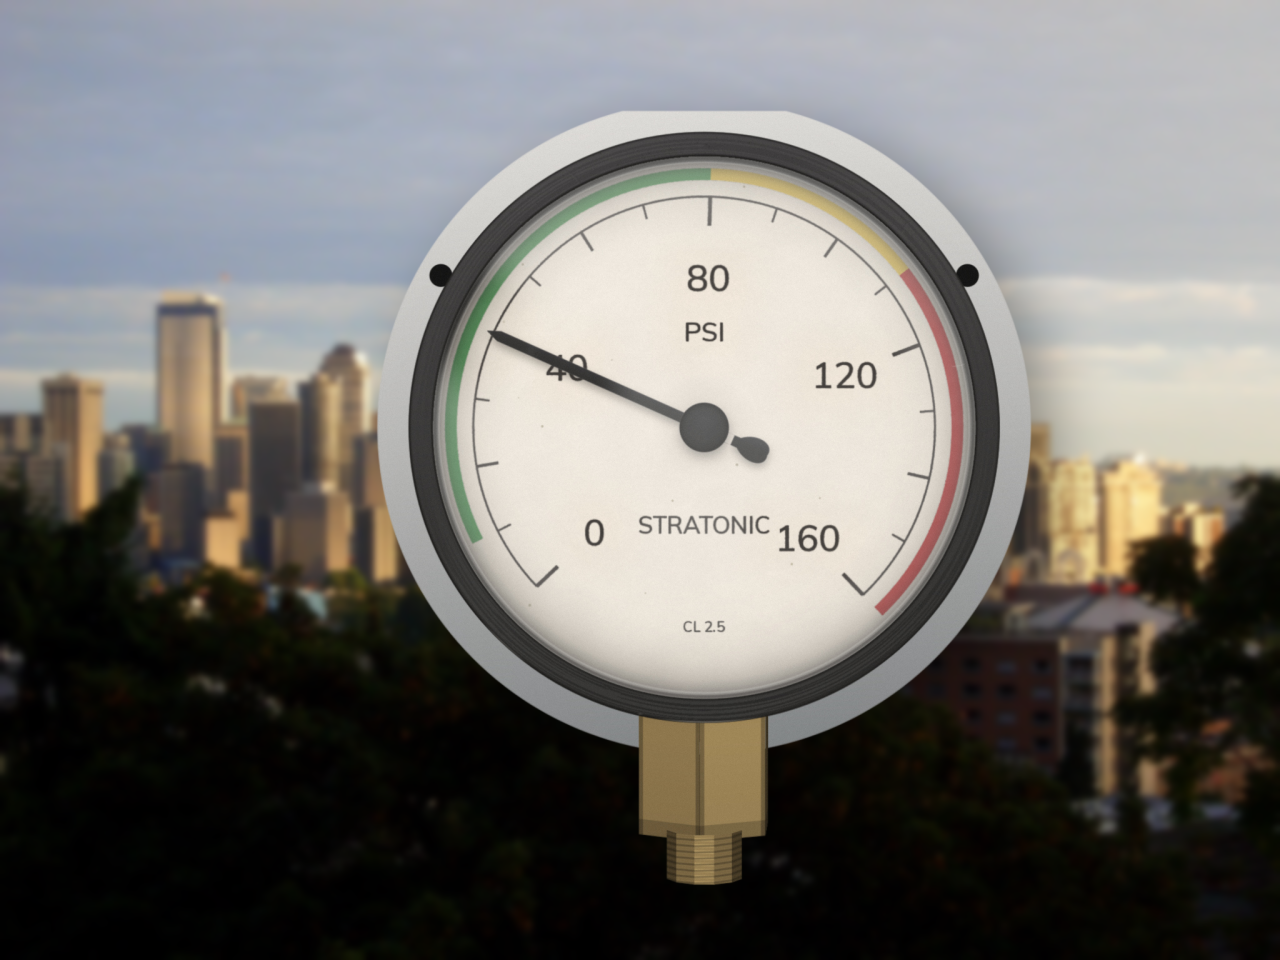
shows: 40 psi
